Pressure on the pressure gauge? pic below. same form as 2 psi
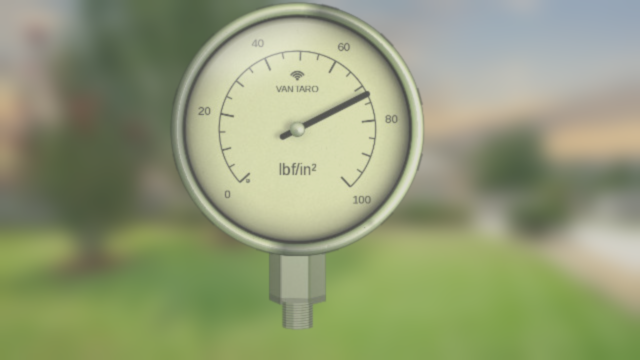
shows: 72.5 psi
